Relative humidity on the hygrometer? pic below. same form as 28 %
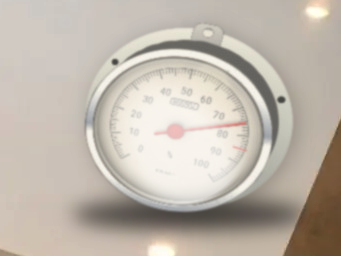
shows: 75 %
